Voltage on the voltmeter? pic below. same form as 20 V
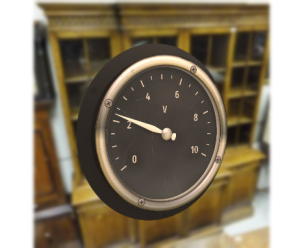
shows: 2.25 V
